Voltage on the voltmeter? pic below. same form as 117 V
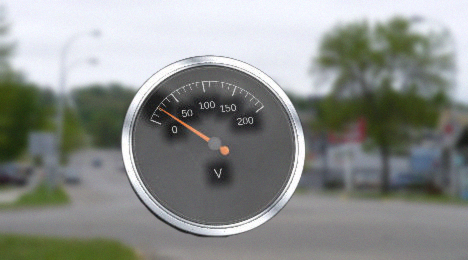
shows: 20 V
